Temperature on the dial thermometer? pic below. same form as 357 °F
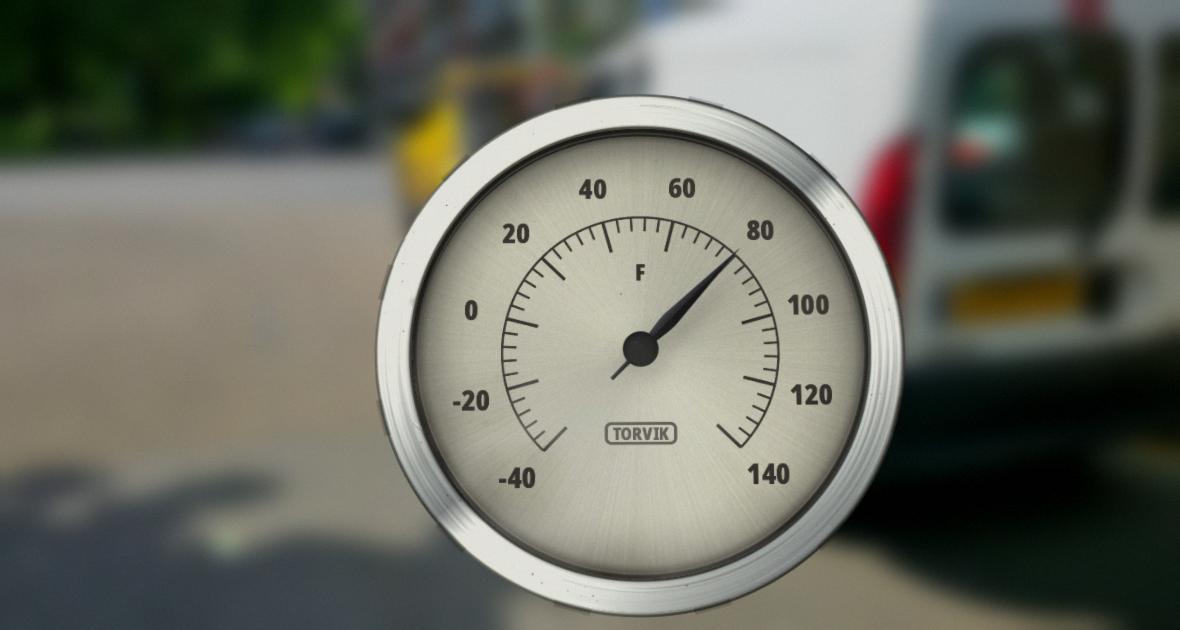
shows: 80 °F
